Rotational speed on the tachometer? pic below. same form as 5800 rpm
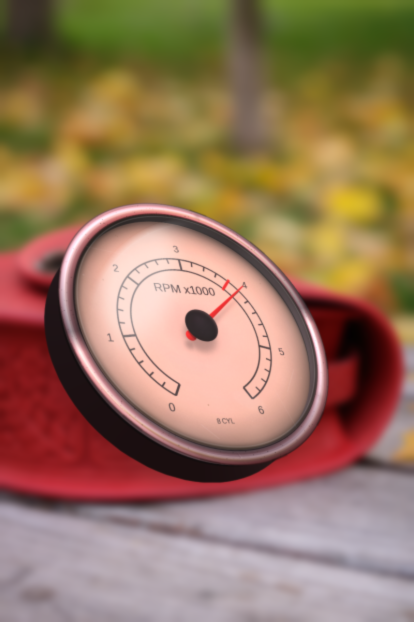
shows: 4000 rpm
